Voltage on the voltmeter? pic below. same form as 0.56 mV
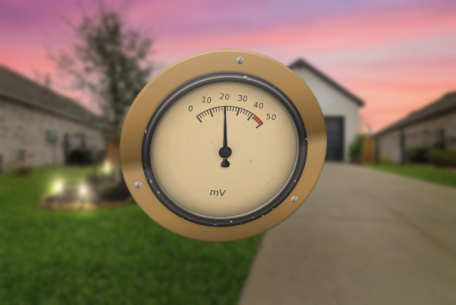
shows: 20 mV
